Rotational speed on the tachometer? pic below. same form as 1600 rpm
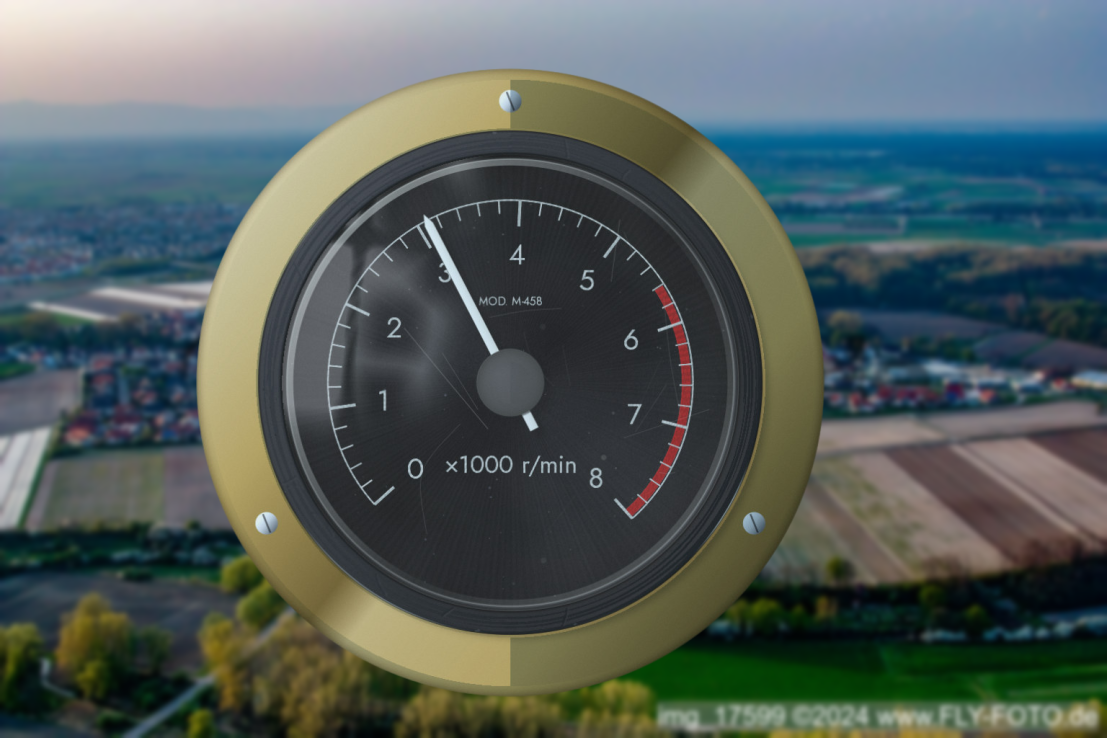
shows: 3100 rpm
